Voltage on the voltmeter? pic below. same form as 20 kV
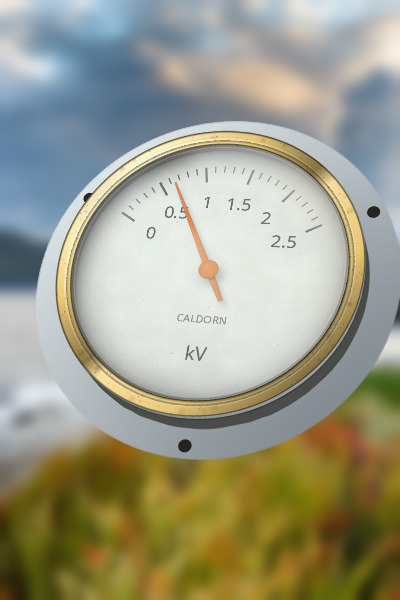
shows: 0.65 kV
